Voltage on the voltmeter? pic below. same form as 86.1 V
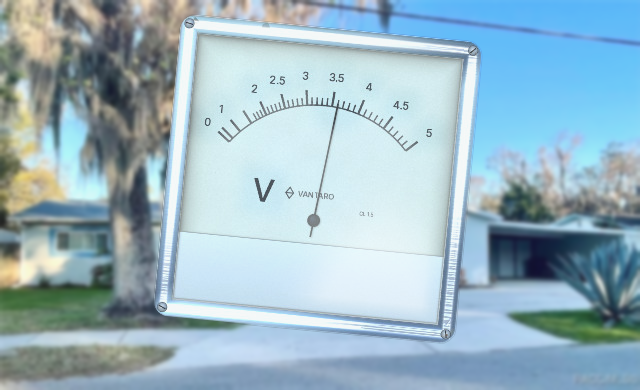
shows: 3.6 V
